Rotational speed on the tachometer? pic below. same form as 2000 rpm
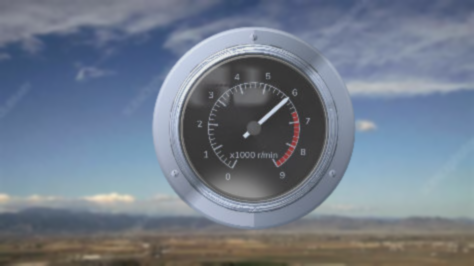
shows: 6000 rpm
